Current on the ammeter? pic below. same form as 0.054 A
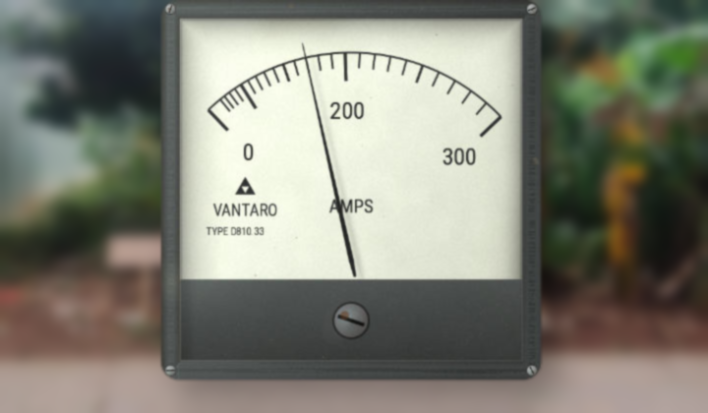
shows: 170 A
